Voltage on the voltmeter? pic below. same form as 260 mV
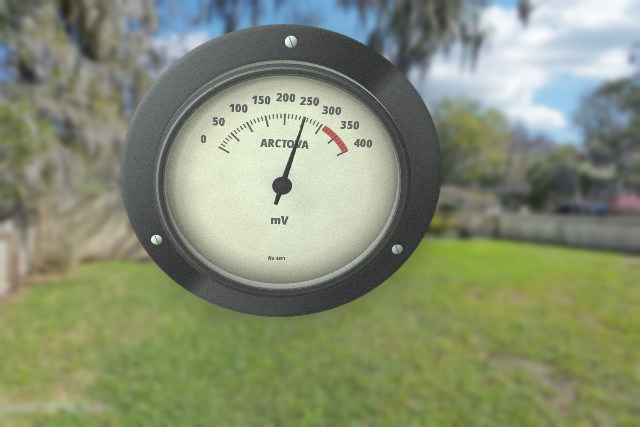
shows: 250 mV
